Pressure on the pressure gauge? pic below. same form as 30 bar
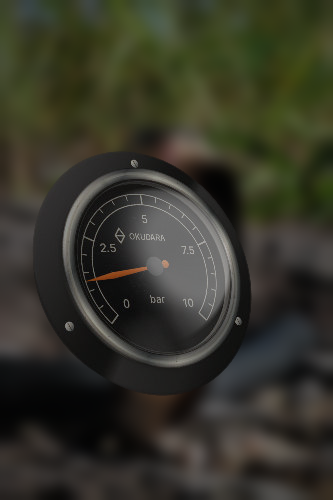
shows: 1.25 bar
